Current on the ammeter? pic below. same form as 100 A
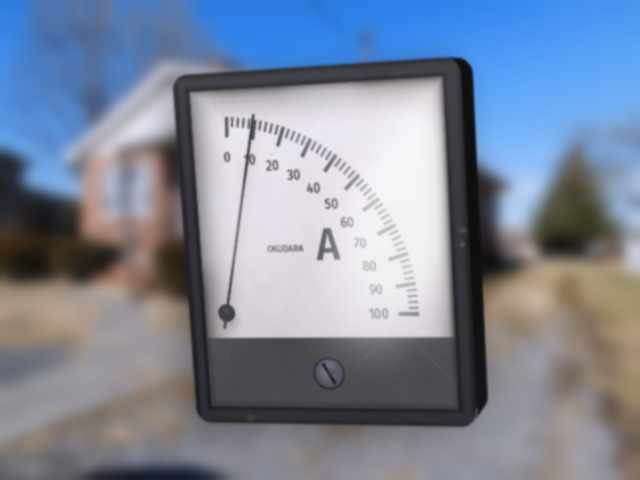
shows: 10 A
